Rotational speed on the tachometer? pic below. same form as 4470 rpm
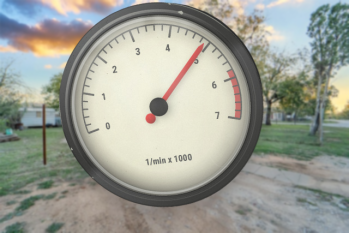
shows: 4900 rpm
